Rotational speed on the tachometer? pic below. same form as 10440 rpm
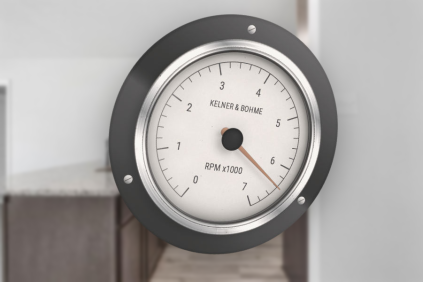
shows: 6400 rpm
